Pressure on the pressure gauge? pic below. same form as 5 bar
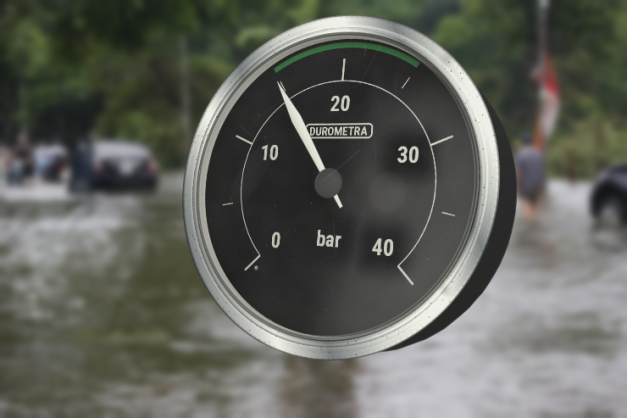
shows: 15 bar
